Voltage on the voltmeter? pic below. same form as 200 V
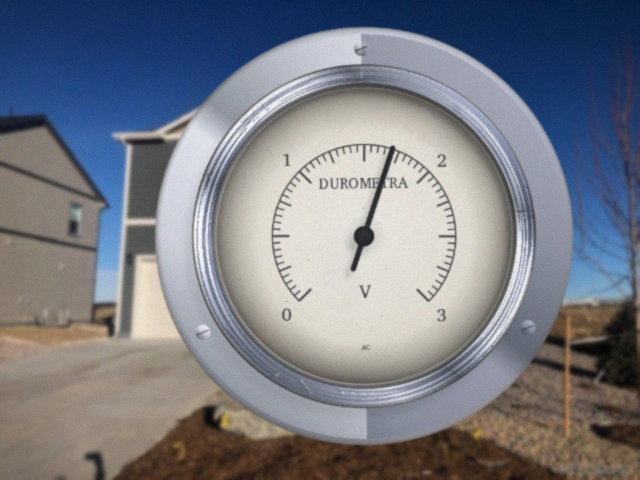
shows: 1.7 V
